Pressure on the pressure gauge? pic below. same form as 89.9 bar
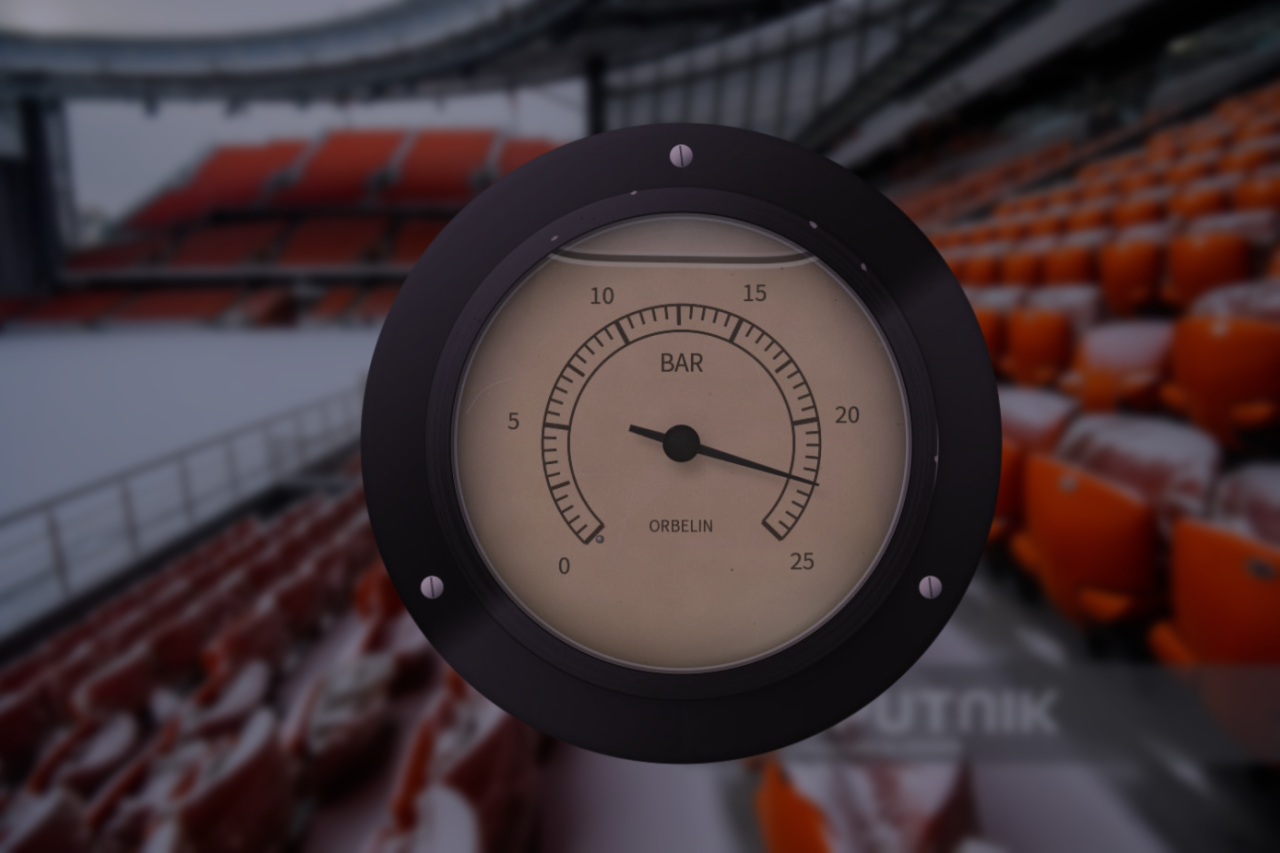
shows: 22.5 bar
